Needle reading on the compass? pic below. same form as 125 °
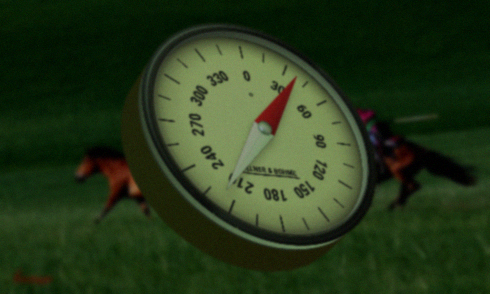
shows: 37.5 °
